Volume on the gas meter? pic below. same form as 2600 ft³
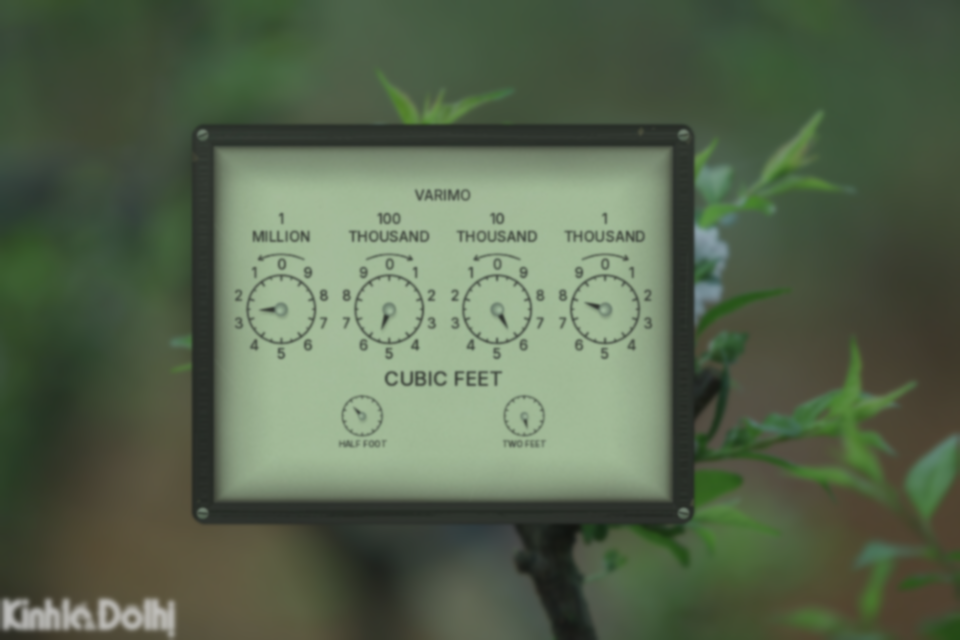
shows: 255800 ft³
